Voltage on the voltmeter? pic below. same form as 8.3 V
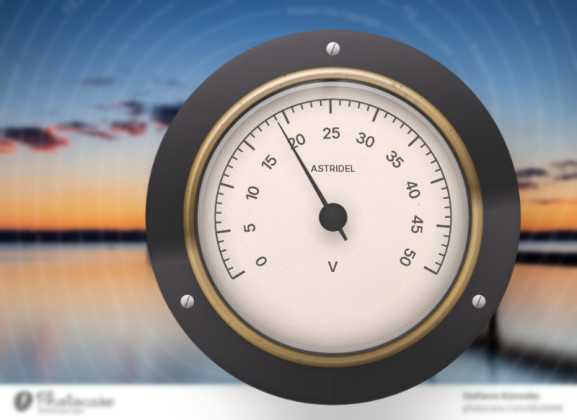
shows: 19 V
